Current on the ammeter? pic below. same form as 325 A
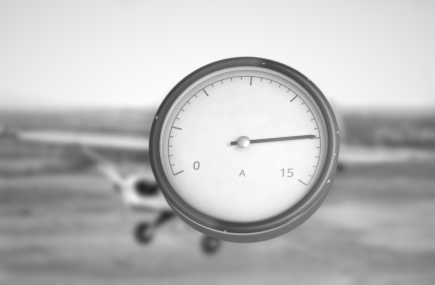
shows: 12.5 A
